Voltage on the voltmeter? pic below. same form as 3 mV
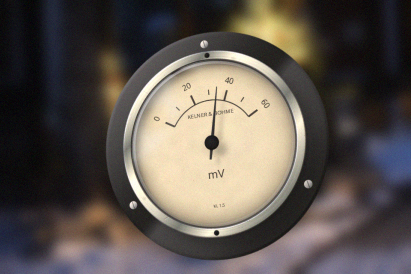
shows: 35 mV
